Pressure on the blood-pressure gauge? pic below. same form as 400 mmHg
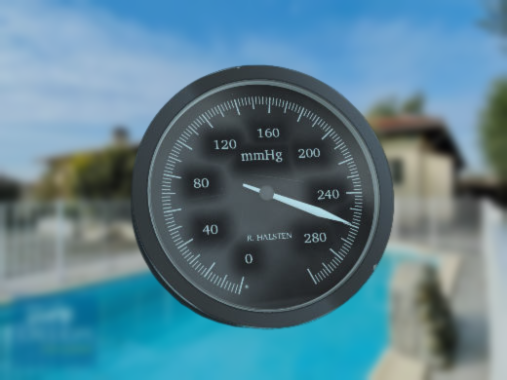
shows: 260 mmHg
